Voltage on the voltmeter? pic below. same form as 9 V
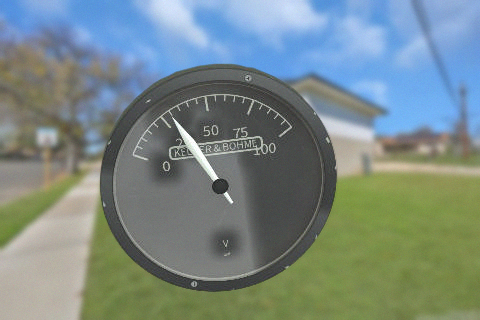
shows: 30 V
